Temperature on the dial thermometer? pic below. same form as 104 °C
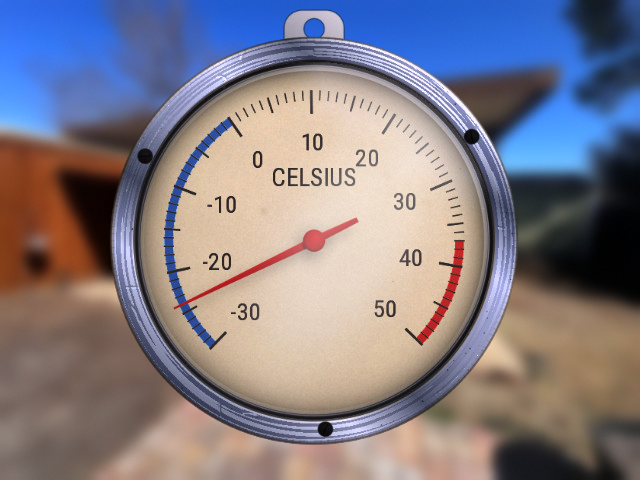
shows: -24 °C
